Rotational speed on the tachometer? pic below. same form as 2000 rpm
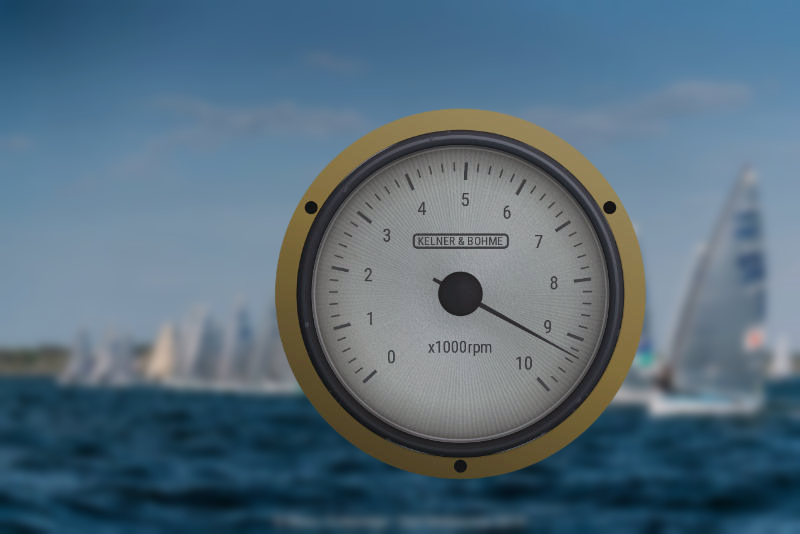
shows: 9300 rpm
